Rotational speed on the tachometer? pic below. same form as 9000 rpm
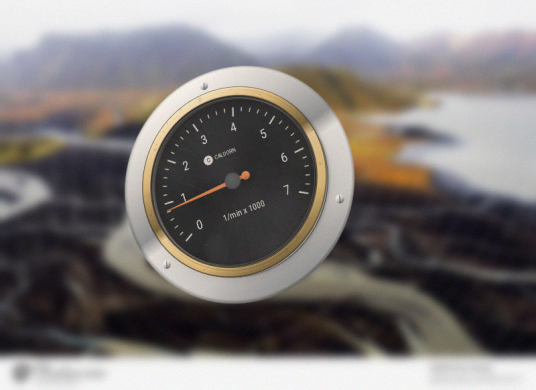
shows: 800 rpm
